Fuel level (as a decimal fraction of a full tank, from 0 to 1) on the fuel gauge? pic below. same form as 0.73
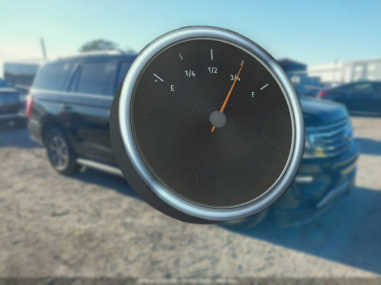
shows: 0.75
